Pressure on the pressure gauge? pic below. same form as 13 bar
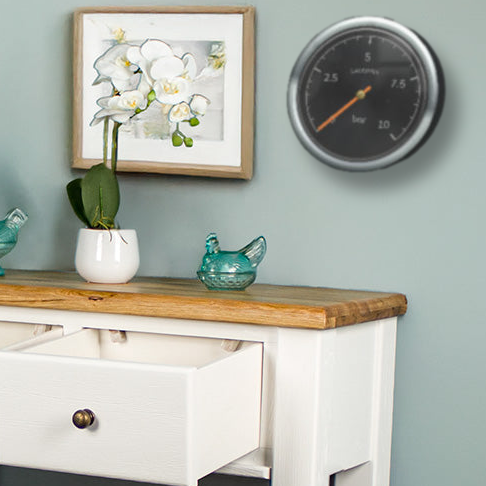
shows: 0 bar
